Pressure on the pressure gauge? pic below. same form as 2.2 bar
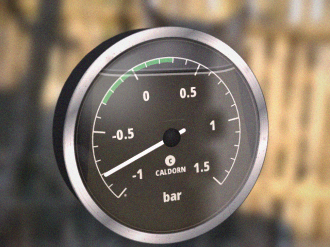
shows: -0.8 bar
